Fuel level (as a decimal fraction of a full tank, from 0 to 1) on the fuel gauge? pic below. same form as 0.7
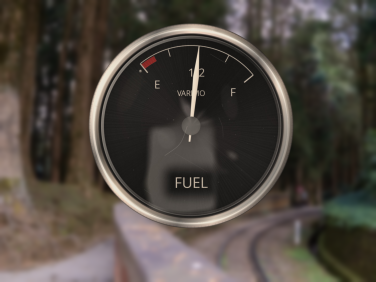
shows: 0.5
